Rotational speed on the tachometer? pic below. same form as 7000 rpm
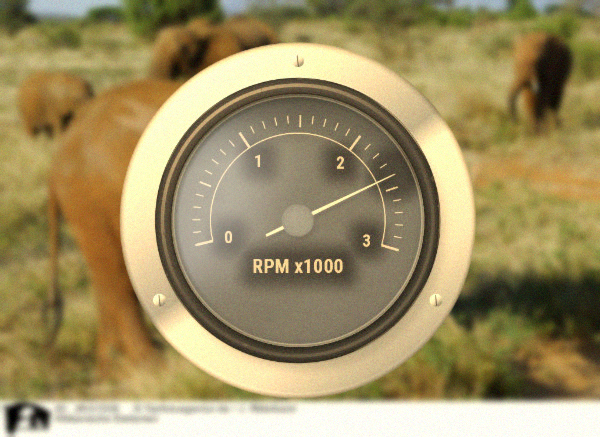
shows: 2400 rpm
